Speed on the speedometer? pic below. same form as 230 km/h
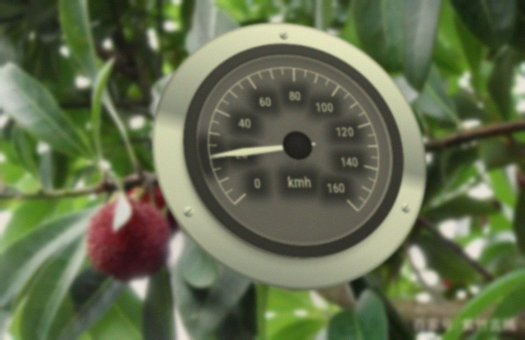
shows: 20 km/h
